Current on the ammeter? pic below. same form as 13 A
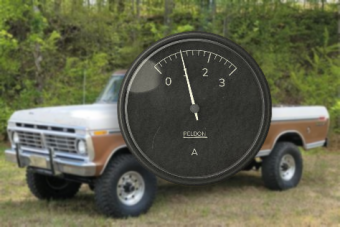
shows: 1 A
